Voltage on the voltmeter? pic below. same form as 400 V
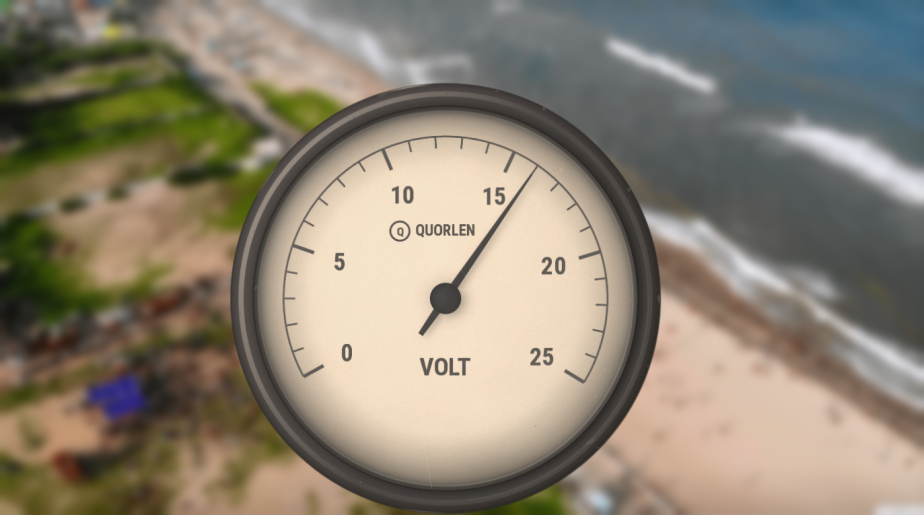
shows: 16 V
